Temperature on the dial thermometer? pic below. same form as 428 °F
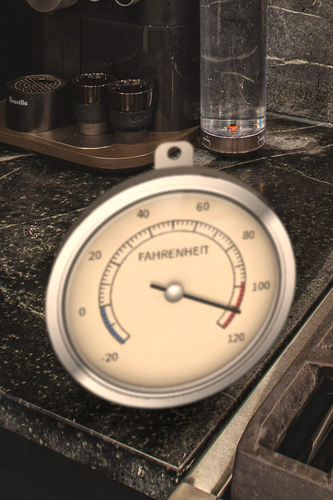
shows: 110 °F
